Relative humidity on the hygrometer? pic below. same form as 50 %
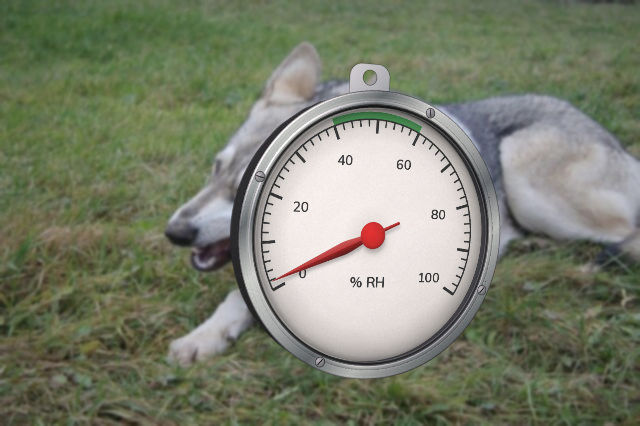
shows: 2 %
